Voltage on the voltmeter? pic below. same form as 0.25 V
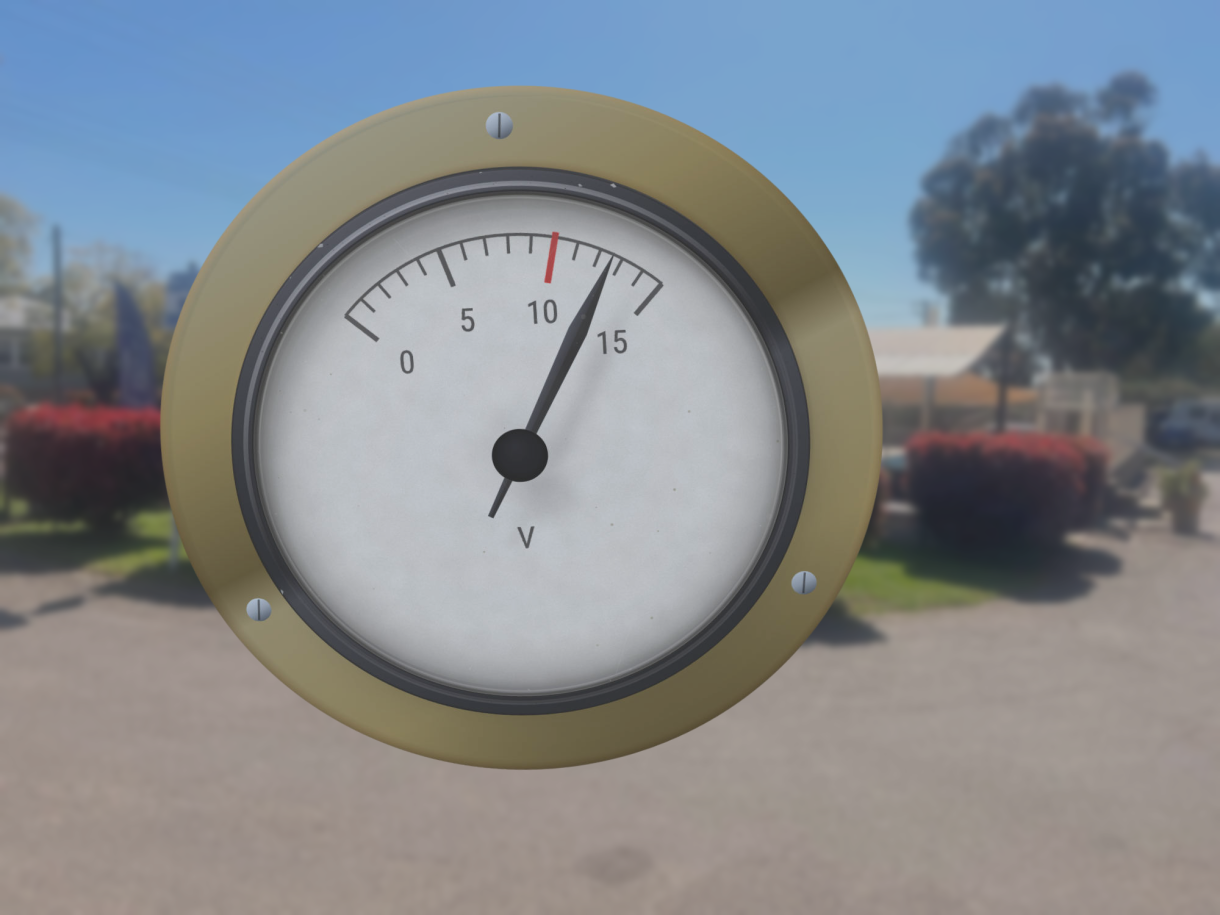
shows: 12.5 V
